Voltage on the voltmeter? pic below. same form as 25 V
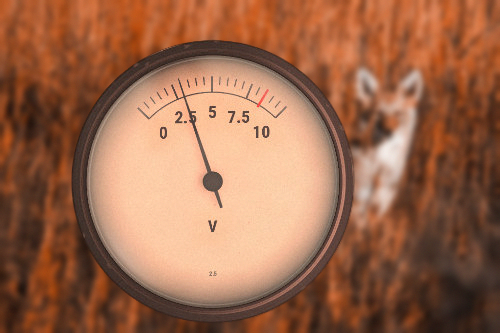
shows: 3 V
